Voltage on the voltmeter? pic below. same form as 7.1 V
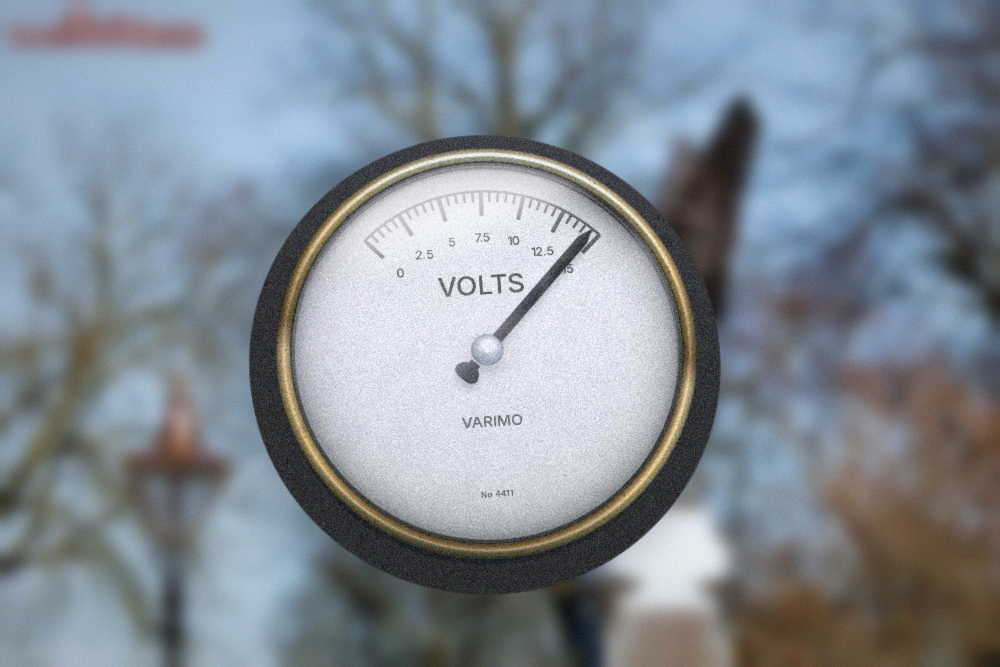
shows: 14.5 V
